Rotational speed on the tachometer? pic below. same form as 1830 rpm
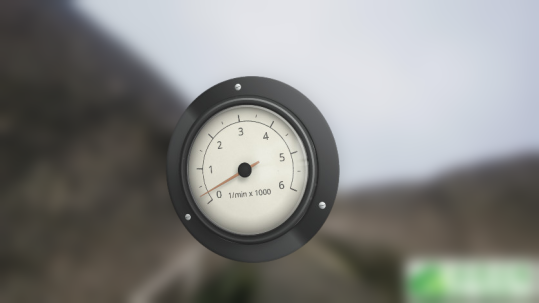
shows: 250 rpm
